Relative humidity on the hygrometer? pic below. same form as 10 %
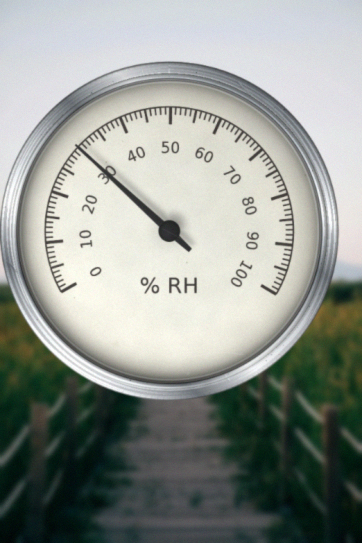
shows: 30 %
